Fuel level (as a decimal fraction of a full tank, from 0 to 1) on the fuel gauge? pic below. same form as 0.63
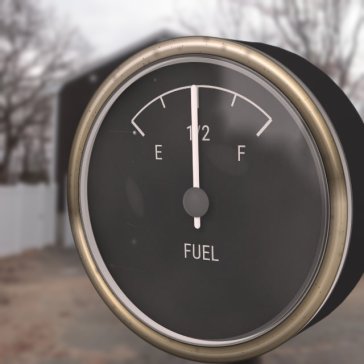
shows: 0.5
